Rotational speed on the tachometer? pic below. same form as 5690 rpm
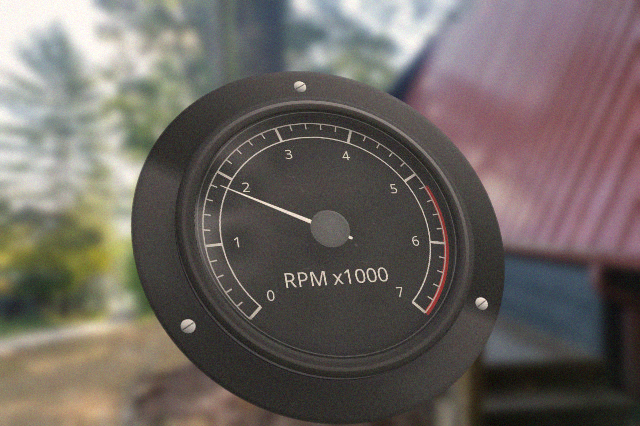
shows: 1800 rpm
